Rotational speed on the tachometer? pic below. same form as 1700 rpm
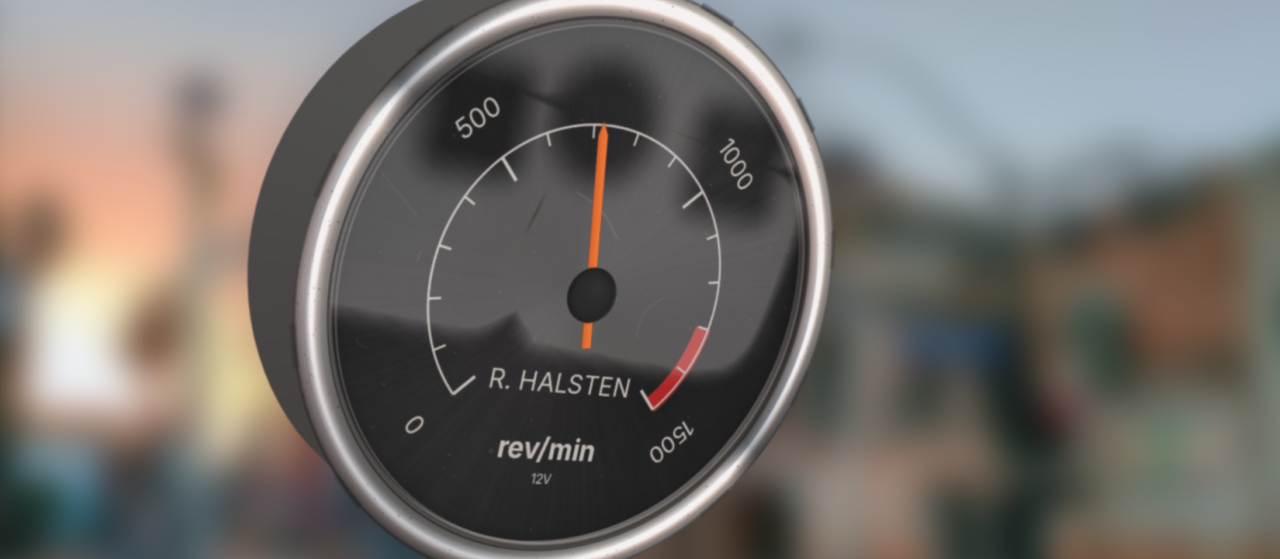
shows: 700 rpm
